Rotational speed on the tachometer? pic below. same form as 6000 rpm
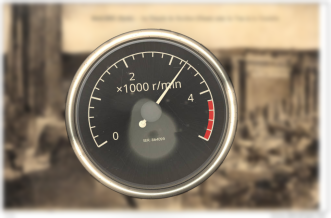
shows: 3300 rpm
